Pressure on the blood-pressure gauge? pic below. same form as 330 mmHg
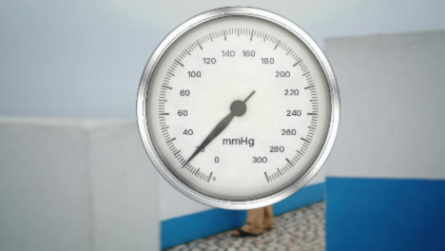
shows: 20 mmHg
